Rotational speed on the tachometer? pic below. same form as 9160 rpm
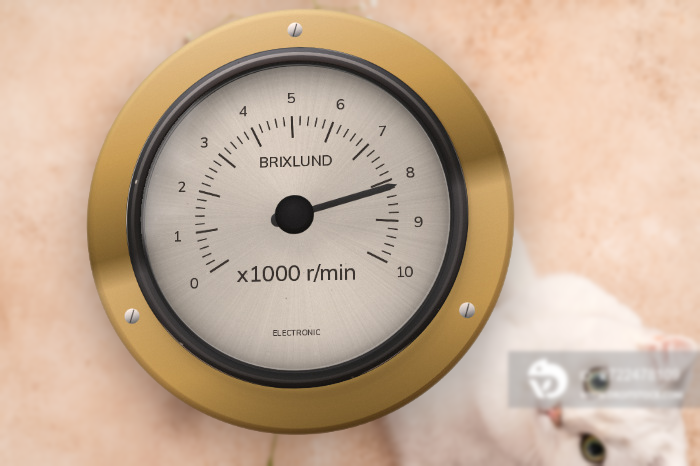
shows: 8200 rpm
